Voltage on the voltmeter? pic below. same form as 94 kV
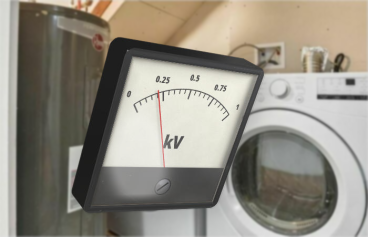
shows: 0.2 kV
